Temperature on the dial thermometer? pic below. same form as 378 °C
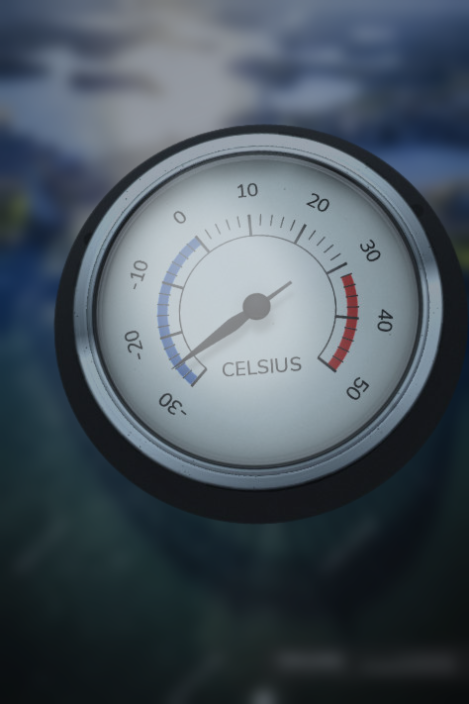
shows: -26 °C
